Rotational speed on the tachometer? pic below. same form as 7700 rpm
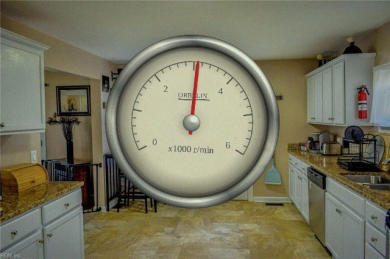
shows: 3100 rpm
